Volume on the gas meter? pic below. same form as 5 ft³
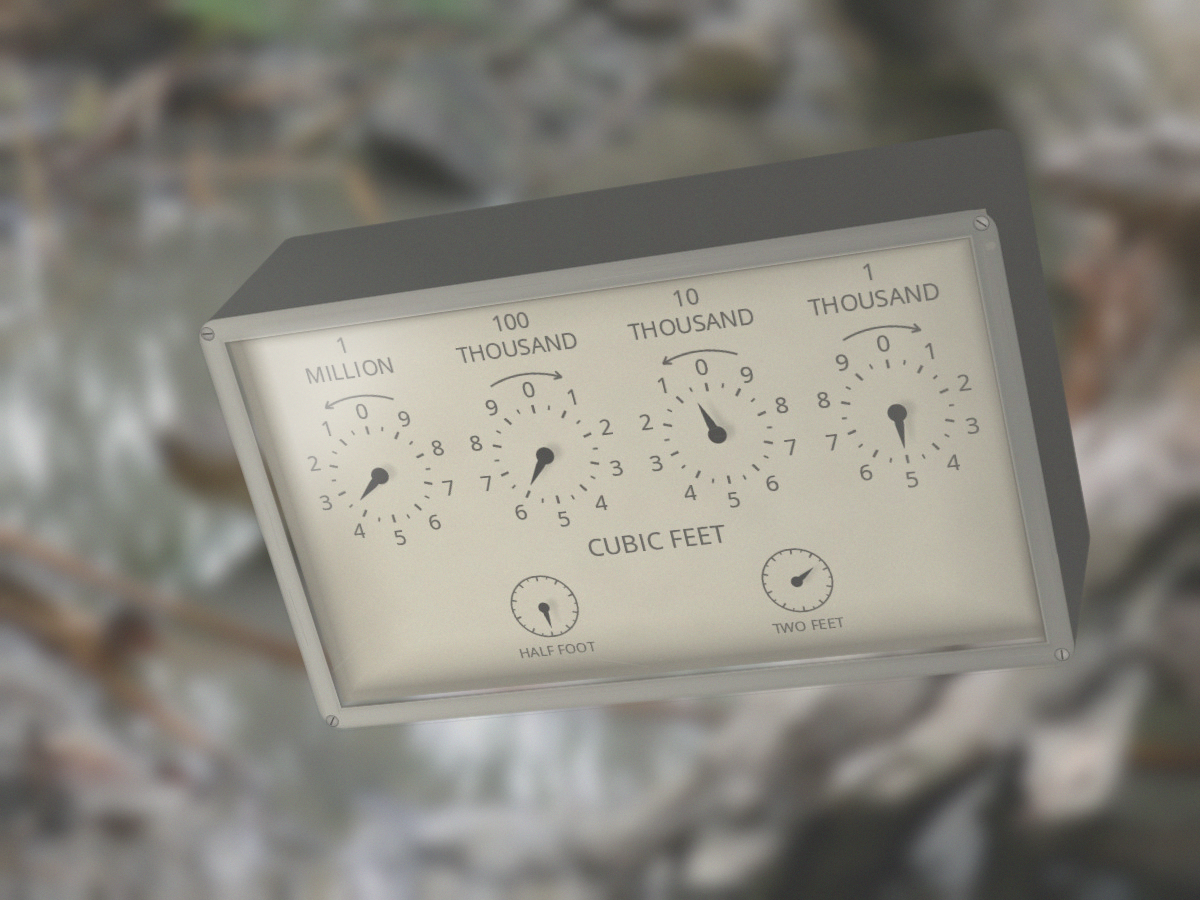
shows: 360500 ft³
